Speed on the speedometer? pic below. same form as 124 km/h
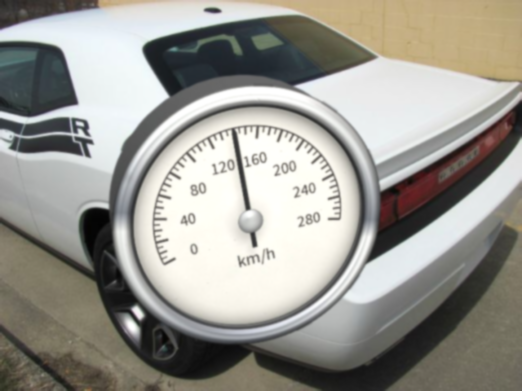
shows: 140 km/h
